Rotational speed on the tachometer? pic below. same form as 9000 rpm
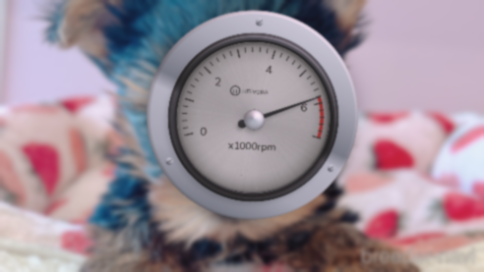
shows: 5800 rpm
